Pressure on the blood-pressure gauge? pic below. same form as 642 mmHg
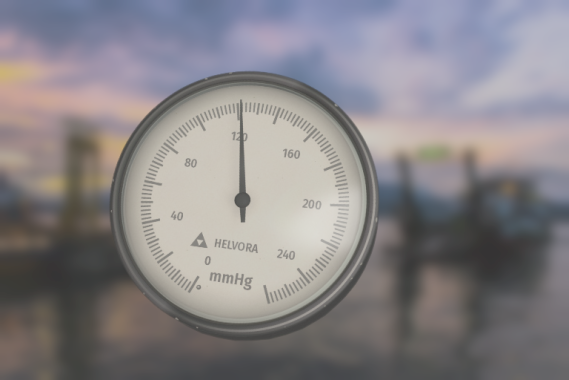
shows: 122 mmHg
